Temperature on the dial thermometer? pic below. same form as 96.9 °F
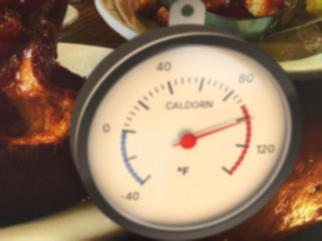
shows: 100 °F
